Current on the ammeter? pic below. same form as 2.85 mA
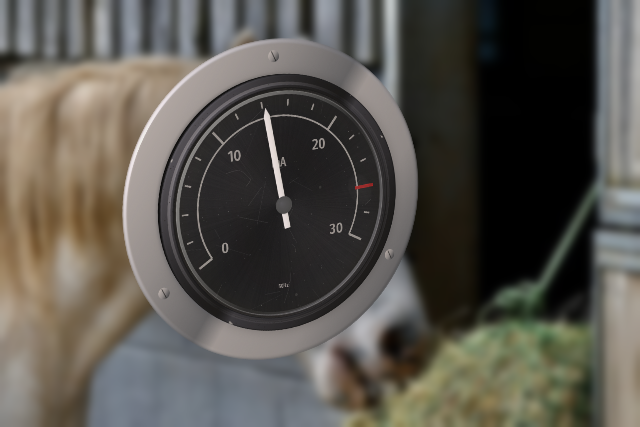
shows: 14 mA
